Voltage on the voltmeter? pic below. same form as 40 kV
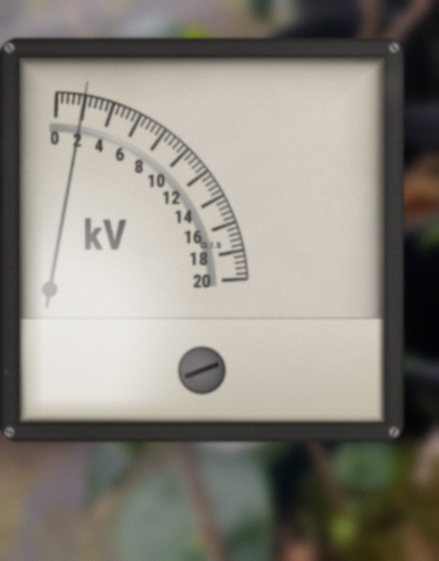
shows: 2 kV
